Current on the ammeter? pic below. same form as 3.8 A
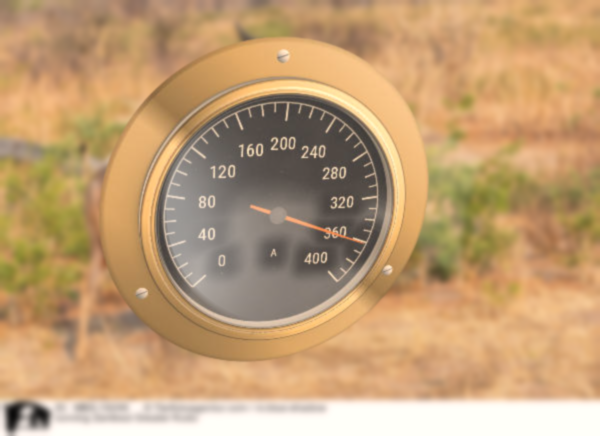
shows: 360 A
